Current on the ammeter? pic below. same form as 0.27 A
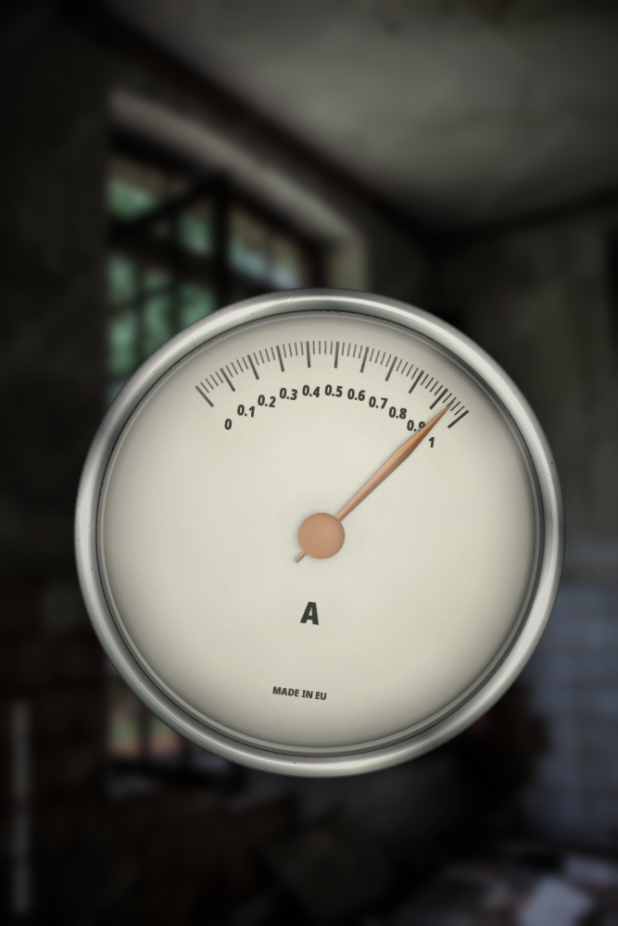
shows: 0.94 A
